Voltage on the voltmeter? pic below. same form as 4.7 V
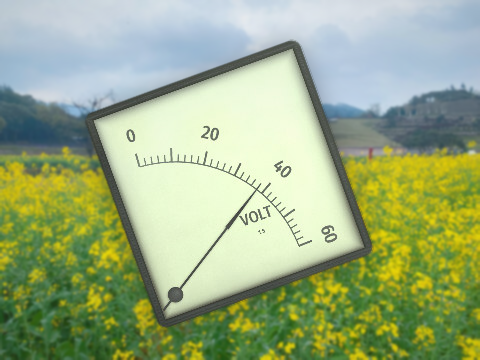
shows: 38 V
